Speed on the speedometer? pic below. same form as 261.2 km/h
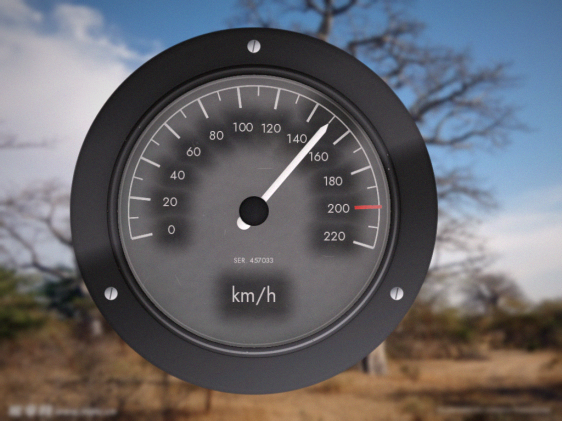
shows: 150 km/h
